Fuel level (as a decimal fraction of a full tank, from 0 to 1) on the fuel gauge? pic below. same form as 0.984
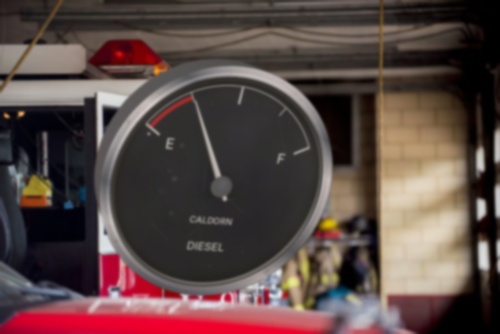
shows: 0.25
